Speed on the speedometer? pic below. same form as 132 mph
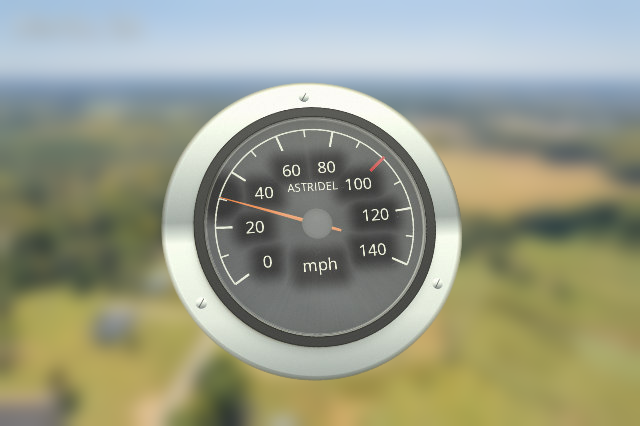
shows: 30 mph
